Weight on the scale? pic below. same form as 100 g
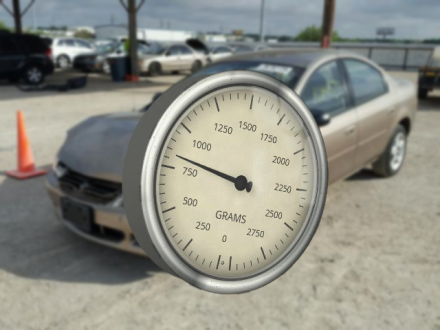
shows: 825 g
